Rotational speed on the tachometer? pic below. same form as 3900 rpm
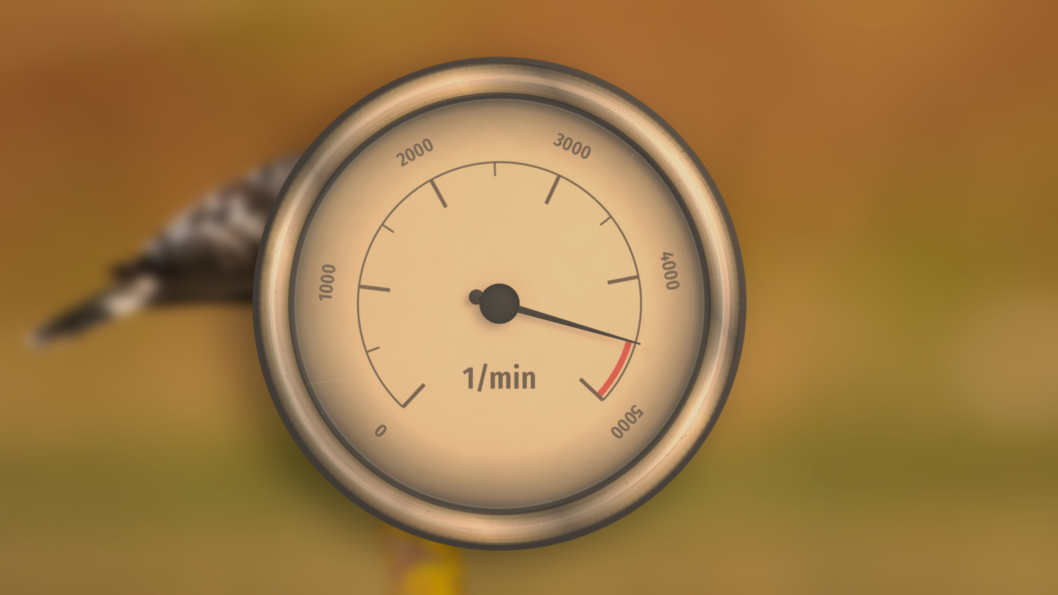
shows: 4500 rpm
